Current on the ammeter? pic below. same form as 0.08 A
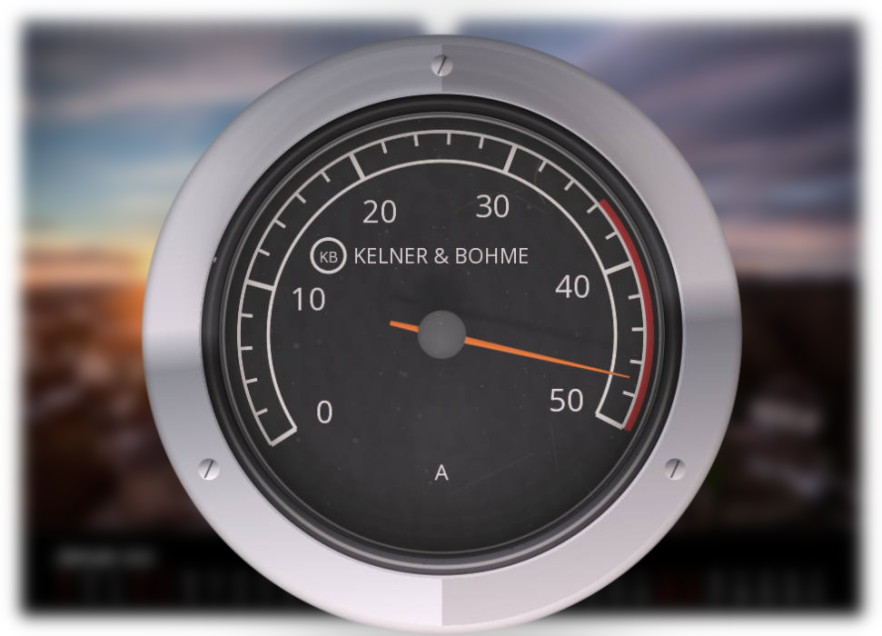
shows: 47 A
